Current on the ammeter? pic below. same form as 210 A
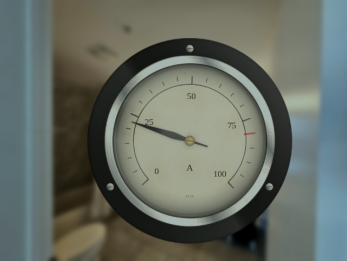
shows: 22.5 A
